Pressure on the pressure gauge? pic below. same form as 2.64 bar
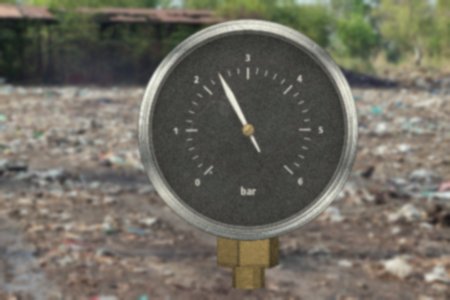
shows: 2.4 bar
